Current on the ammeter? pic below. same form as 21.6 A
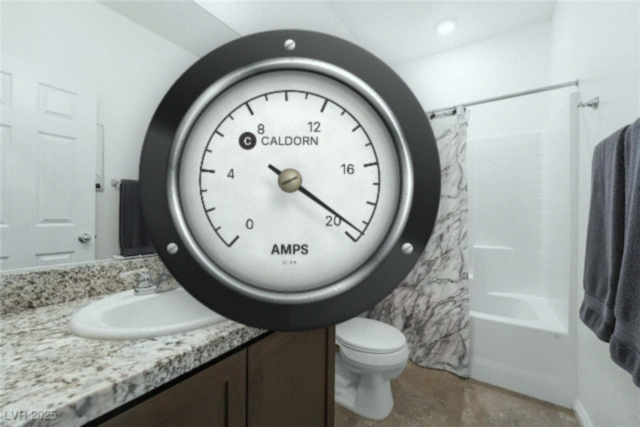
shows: 19.5 A
